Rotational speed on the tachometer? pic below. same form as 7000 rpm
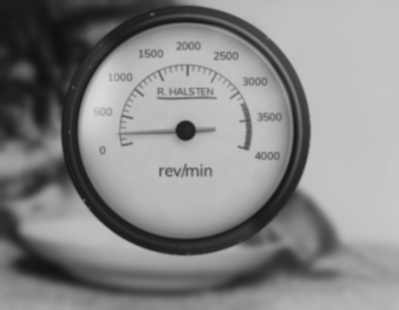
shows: 200 rpm
